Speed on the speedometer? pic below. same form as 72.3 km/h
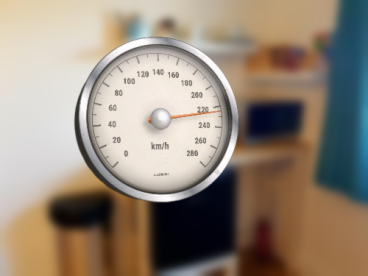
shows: 225 km/h
